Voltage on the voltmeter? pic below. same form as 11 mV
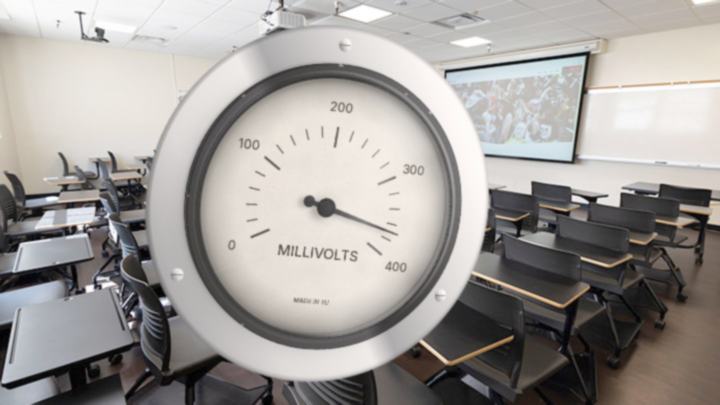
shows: 370 mV
